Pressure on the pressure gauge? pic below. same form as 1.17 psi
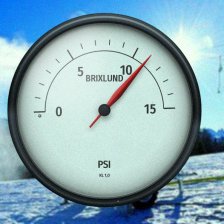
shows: 11 psi
